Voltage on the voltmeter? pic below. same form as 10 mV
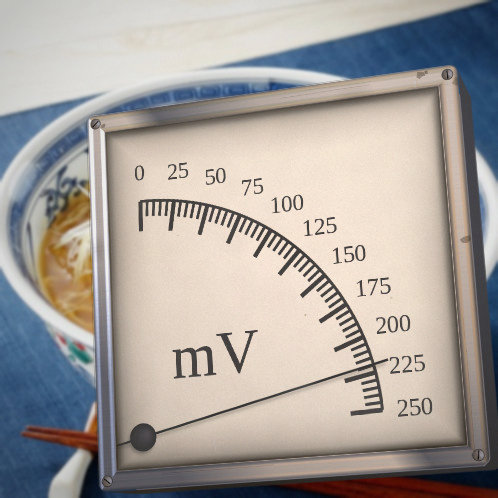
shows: 220 mV
